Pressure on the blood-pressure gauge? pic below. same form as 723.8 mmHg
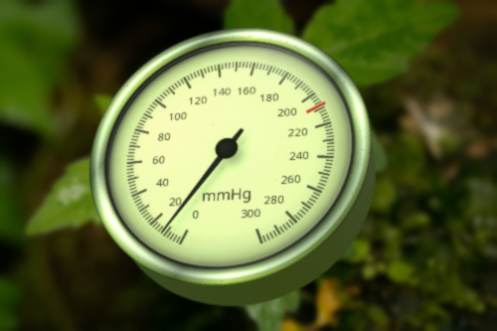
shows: 10 mmHg
